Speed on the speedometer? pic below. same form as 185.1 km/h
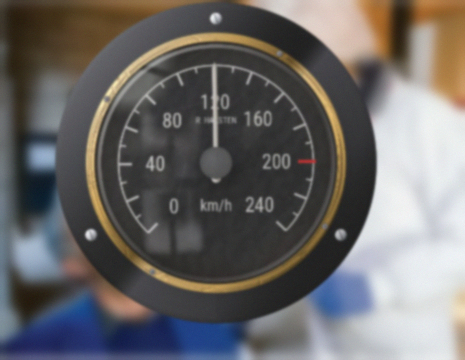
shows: 120 km/h
